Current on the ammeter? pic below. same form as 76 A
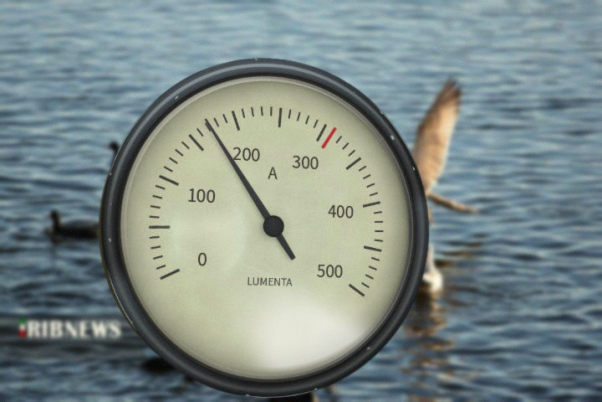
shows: 170 A
